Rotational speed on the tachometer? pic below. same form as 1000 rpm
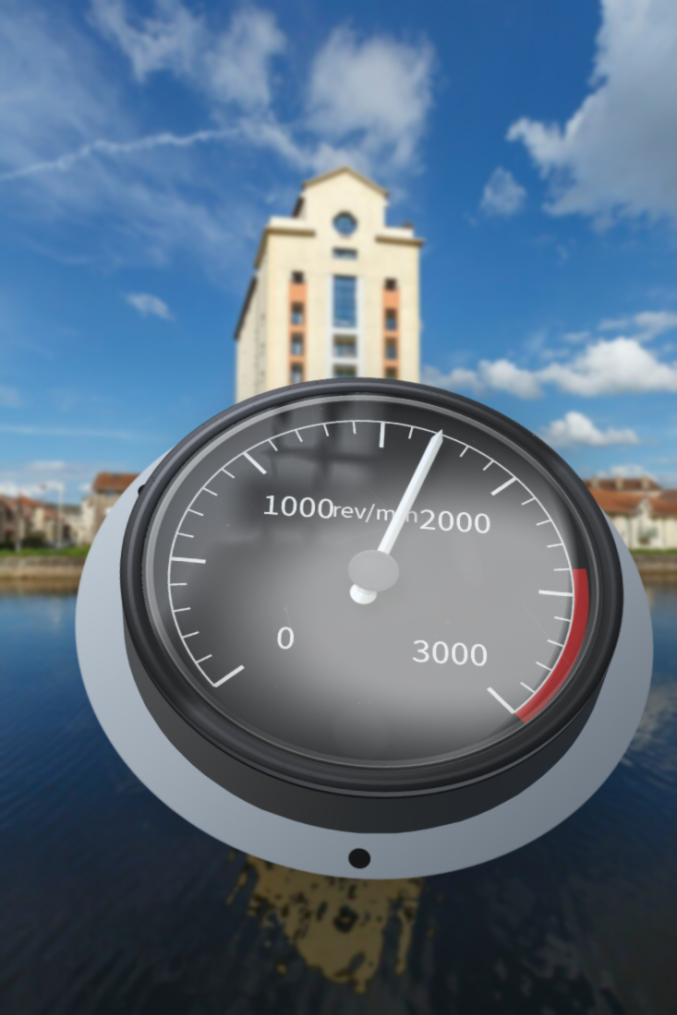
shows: 1700 rpm
